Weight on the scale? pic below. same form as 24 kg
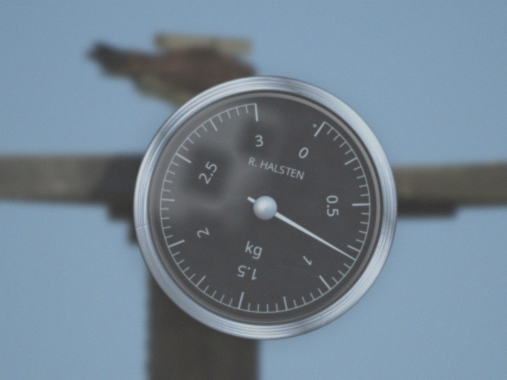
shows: 0.8 kg
